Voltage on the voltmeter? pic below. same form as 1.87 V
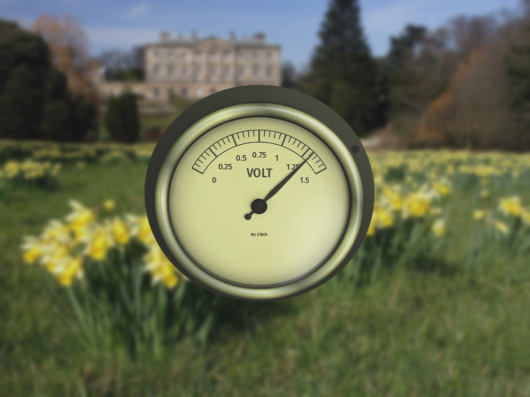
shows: 1.3 V
